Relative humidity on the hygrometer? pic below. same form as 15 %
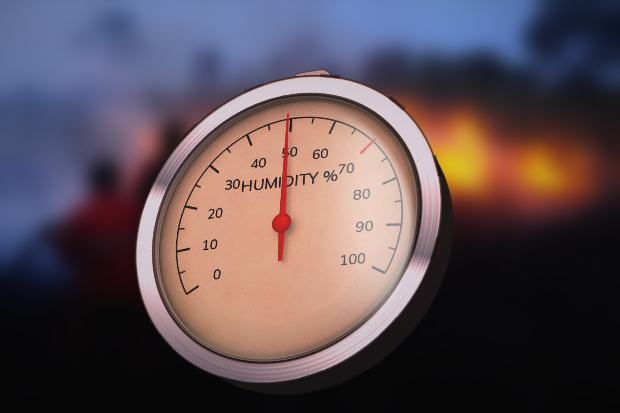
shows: 50 %
